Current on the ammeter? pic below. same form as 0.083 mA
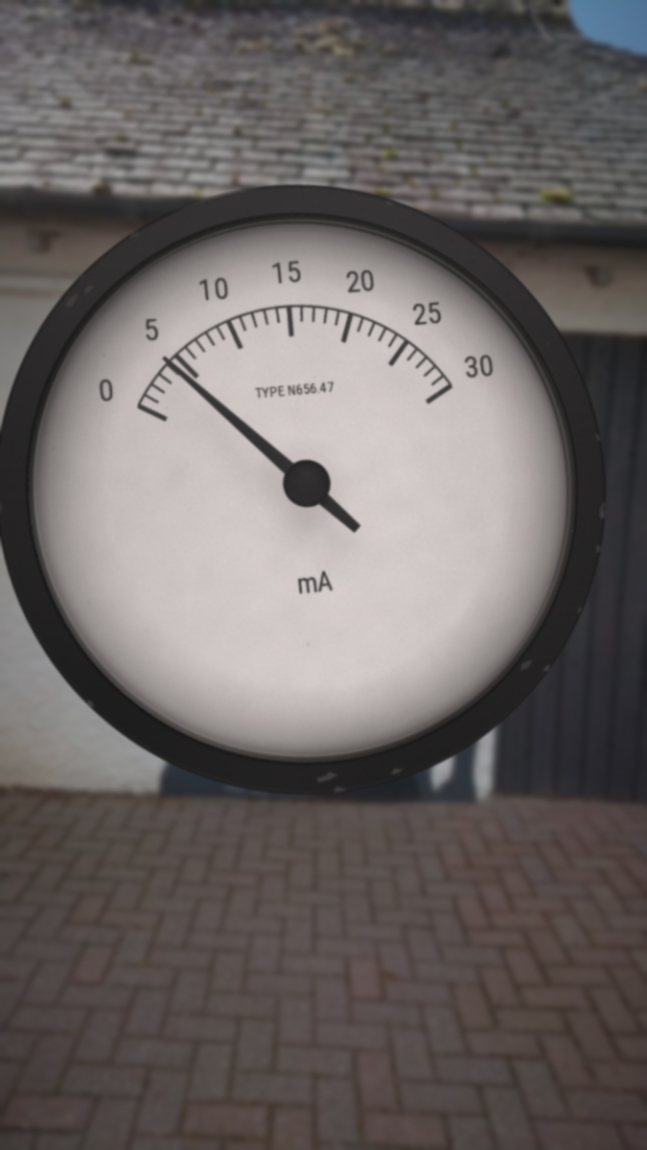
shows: 4 mA
